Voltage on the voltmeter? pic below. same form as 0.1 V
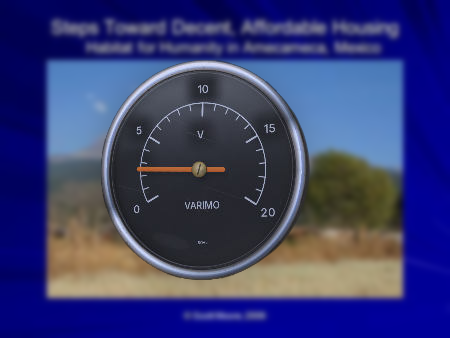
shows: 2.5 V
